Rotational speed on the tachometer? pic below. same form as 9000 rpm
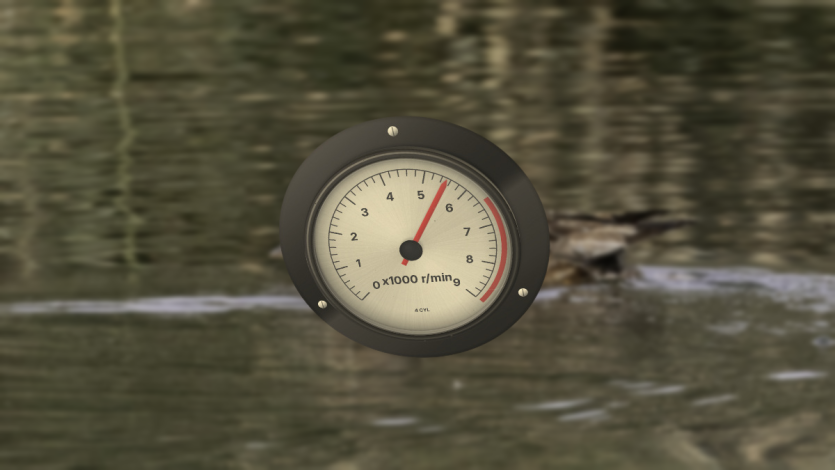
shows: 5500 rpm
